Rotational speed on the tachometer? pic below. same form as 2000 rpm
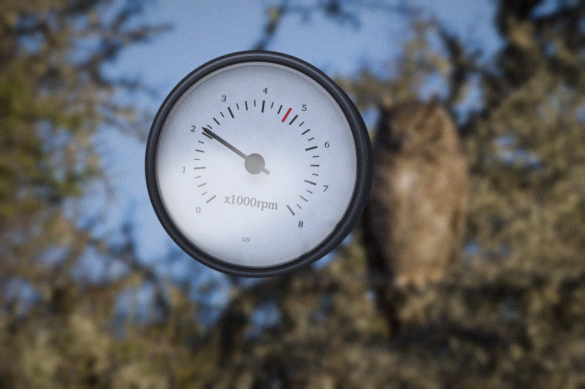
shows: 2125 rpm
